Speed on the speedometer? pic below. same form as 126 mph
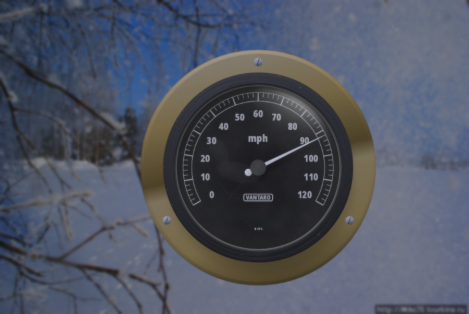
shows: 92 mph
